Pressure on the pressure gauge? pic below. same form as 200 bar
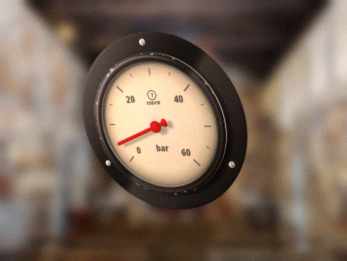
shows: 5 bar
